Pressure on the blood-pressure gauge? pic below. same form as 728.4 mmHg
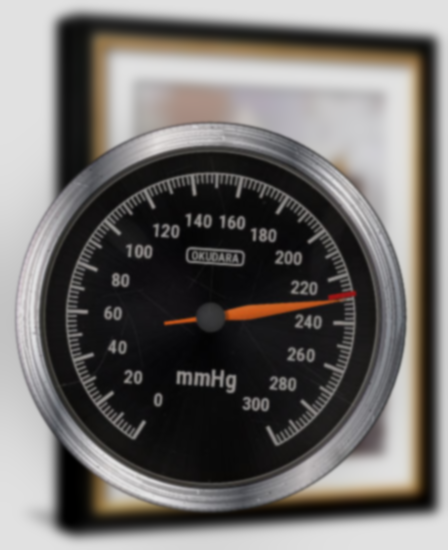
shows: 230 mmHg
